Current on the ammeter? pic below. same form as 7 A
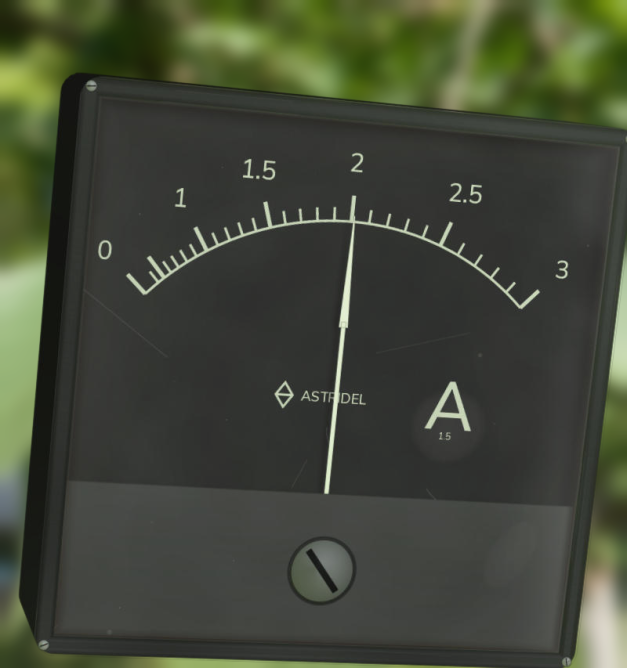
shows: 2 A
